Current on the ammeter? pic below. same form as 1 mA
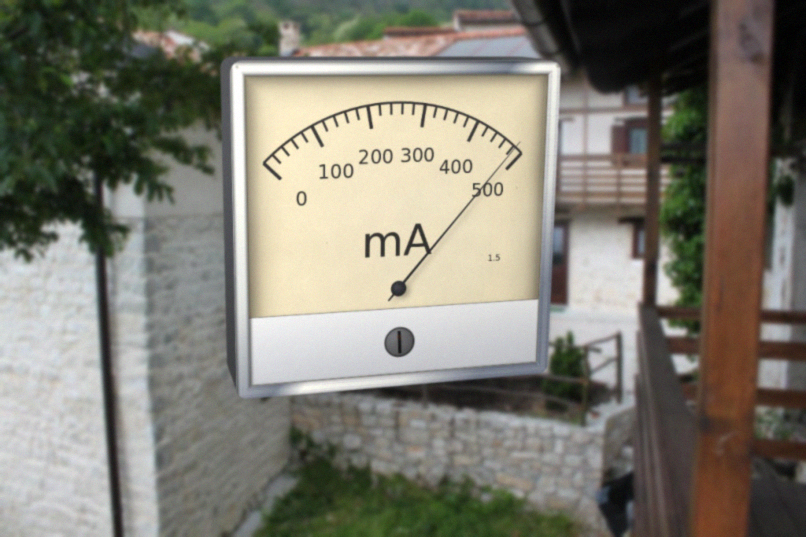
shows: 480 mA
